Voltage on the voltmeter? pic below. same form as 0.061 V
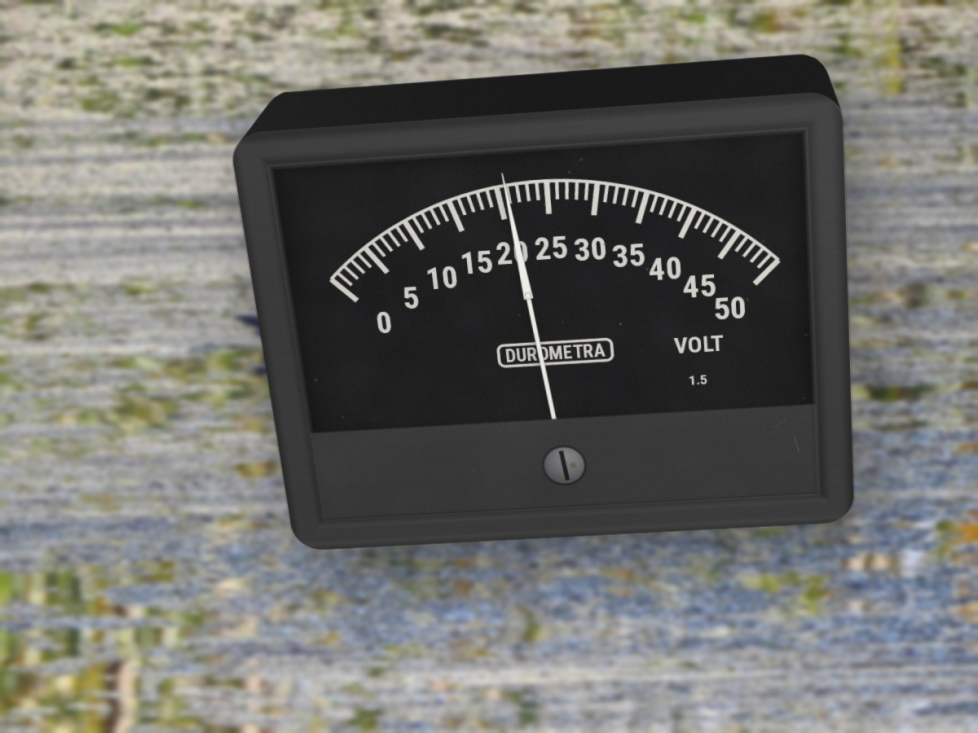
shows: 21 V
